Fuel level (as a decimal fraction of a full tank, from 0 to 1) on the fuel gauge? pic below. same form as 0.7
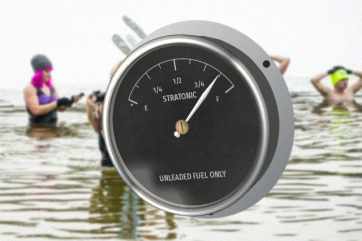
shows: 0.875
